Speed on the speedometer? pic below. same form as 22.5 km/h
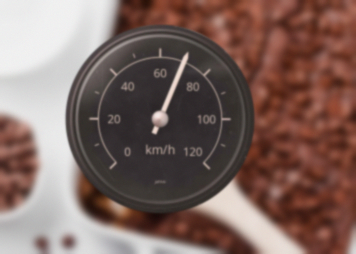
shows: 70 km/h
